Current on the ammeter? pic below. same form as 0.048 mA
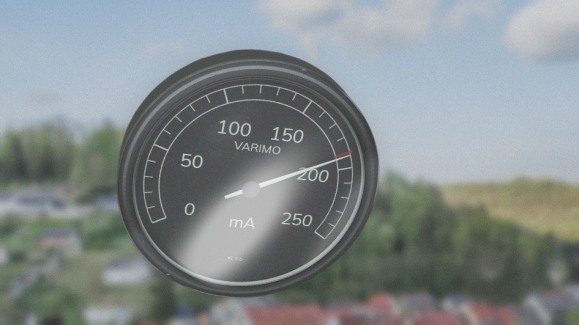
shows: 190 mA
